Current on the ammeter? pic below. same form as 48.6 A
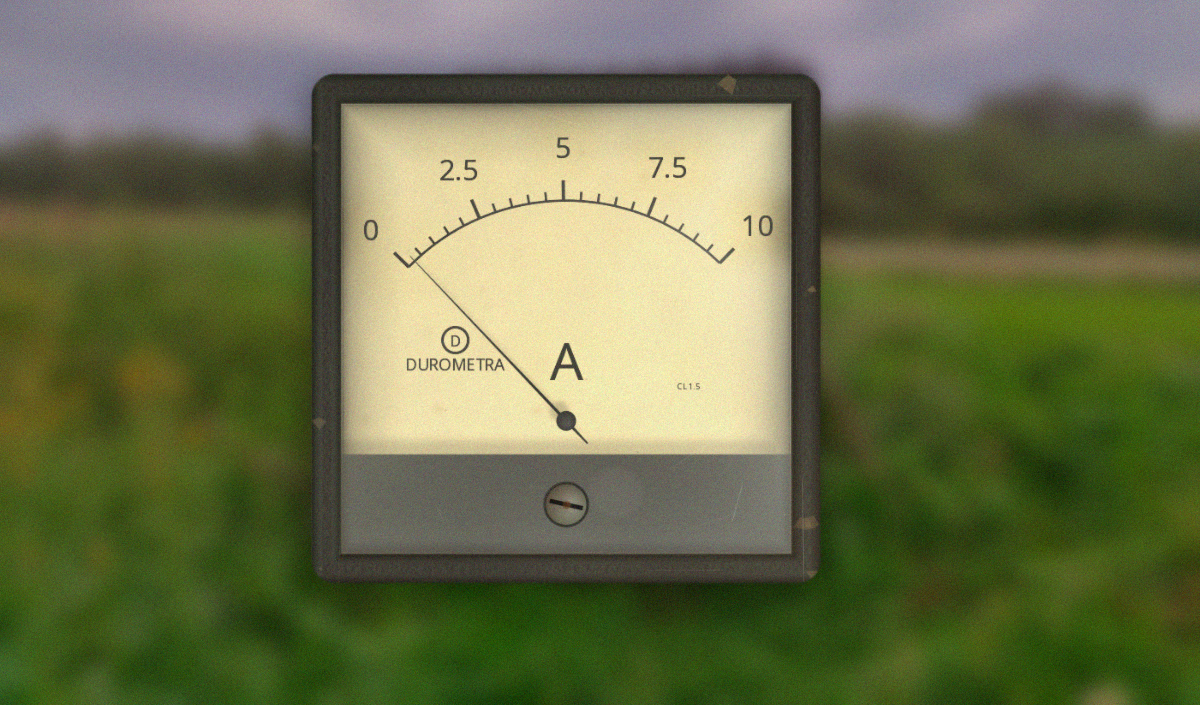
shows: 0.25 A
